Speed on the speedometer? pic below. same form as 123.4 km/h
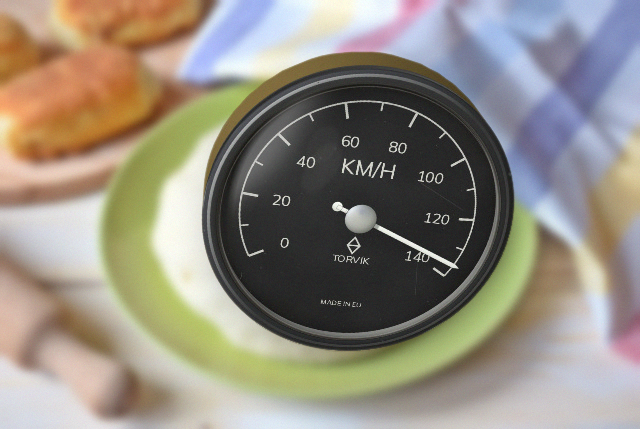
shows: 135 km/h
